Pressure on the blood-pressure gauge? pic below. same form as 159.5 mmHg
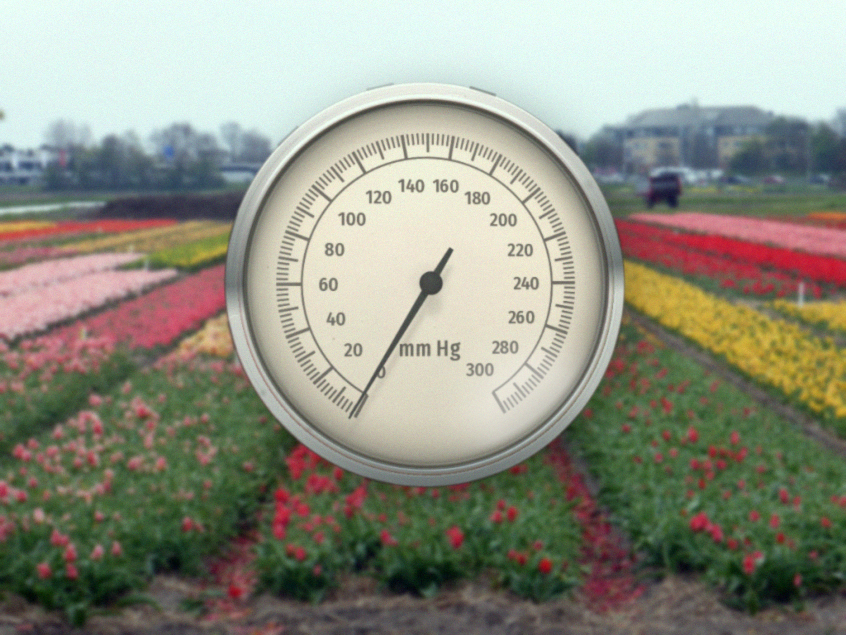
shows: 2 mmHg
